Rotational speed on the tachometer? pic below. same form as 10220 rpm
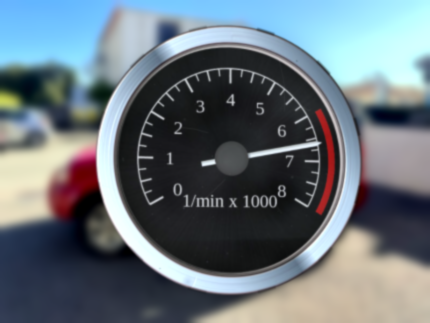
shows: 6625 rpm
